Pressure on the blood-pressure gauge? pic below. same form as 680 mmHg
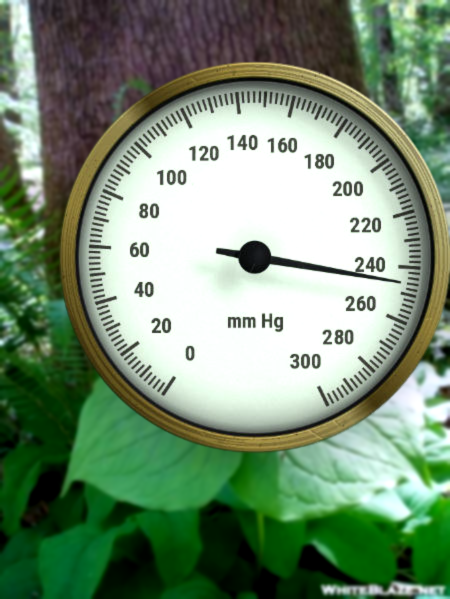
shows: 246 mmHg
